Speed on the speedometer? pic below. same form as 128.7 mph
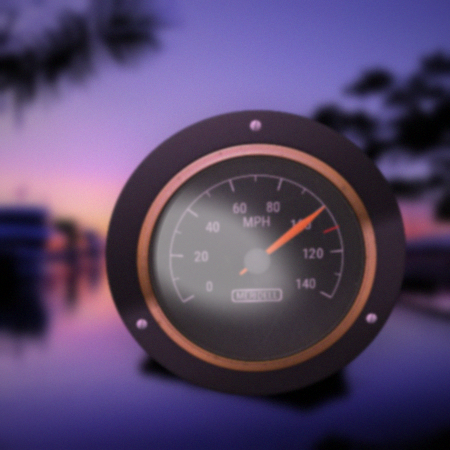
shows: 100 mph
